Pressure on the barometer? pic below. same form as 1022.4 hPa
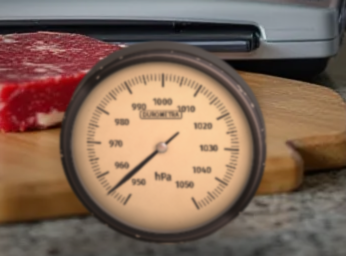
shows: 955 hPa
